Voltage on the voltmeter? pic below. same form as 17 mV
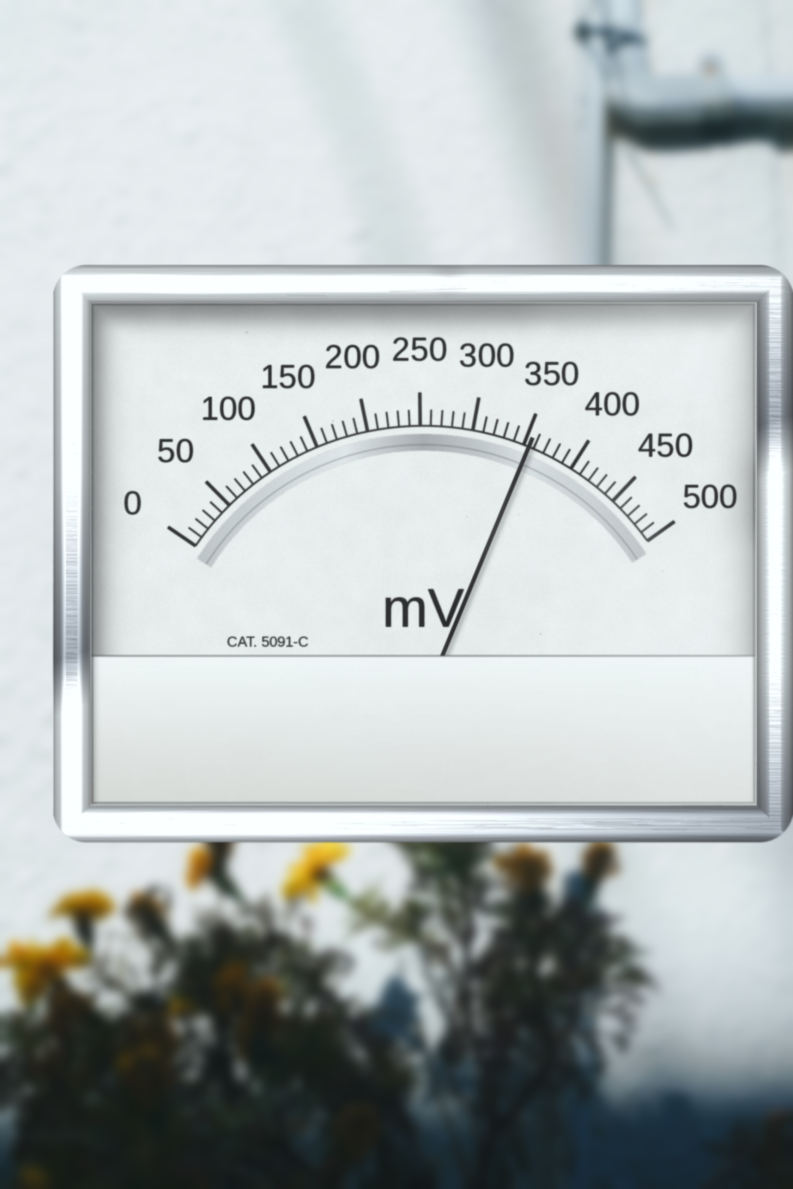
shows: 355 mV
